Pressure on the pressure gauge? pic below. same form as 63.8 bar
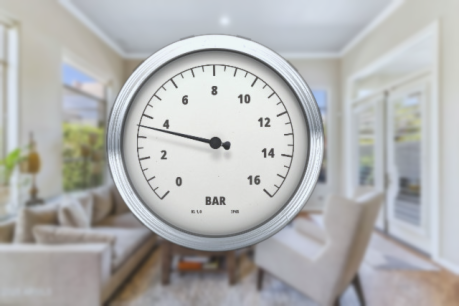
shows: 3.5 bar
